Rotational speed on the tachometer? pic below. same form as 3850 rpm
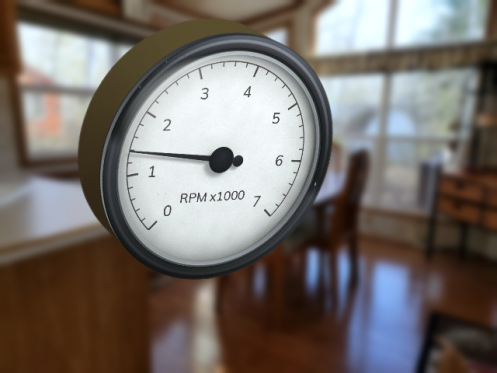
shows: 1400 rpm
